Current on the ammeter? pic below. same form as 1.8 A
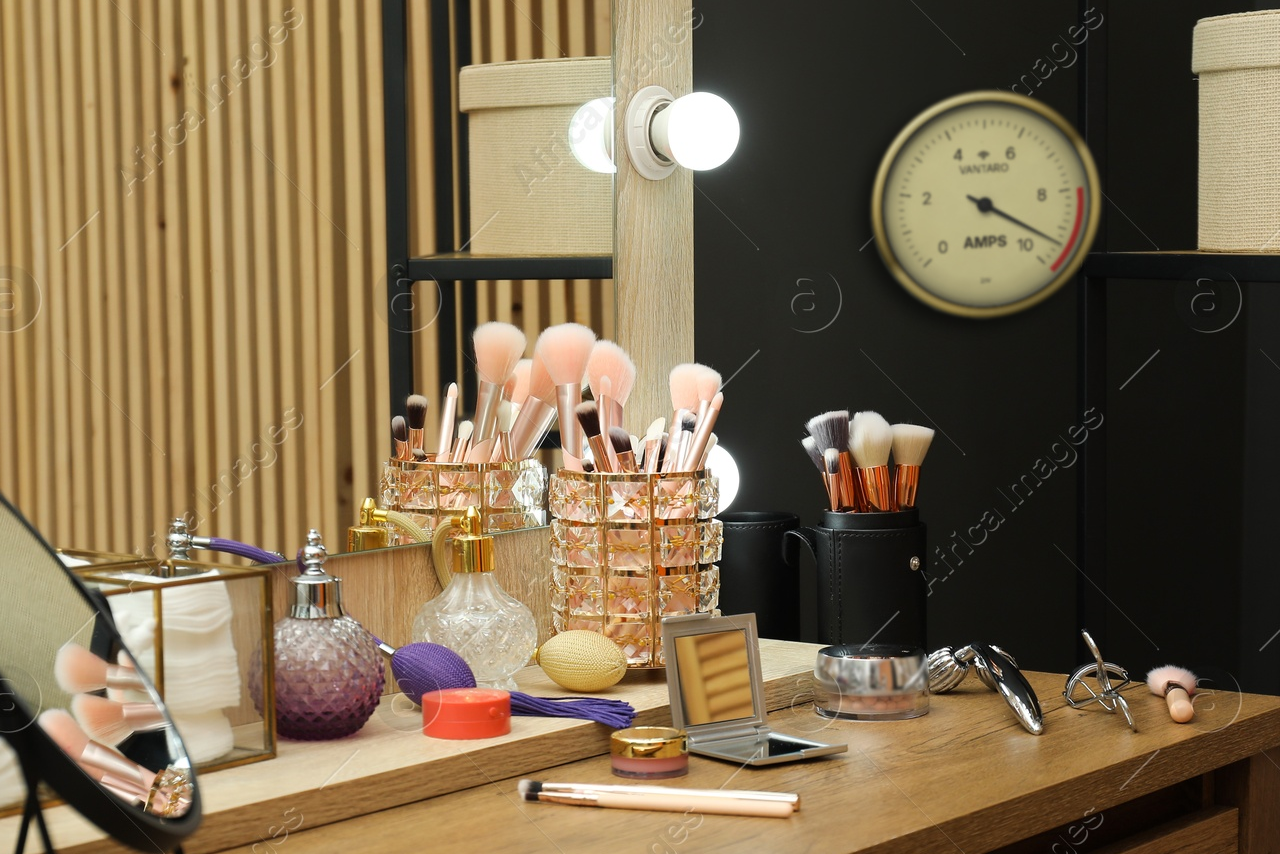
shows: 9.4 A
